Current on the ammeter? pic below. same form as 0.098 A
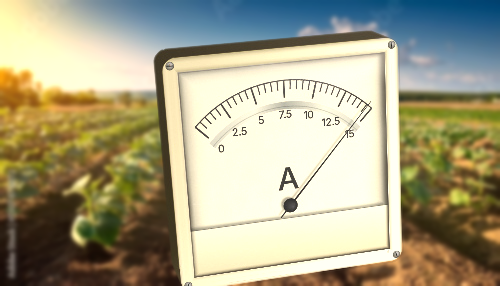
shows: 14.5 A
